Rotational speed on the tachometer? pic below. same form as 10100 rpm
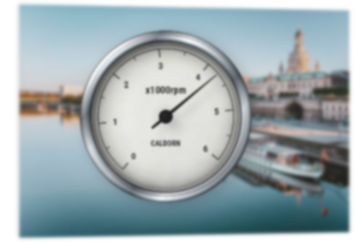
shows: 4250 rpm
